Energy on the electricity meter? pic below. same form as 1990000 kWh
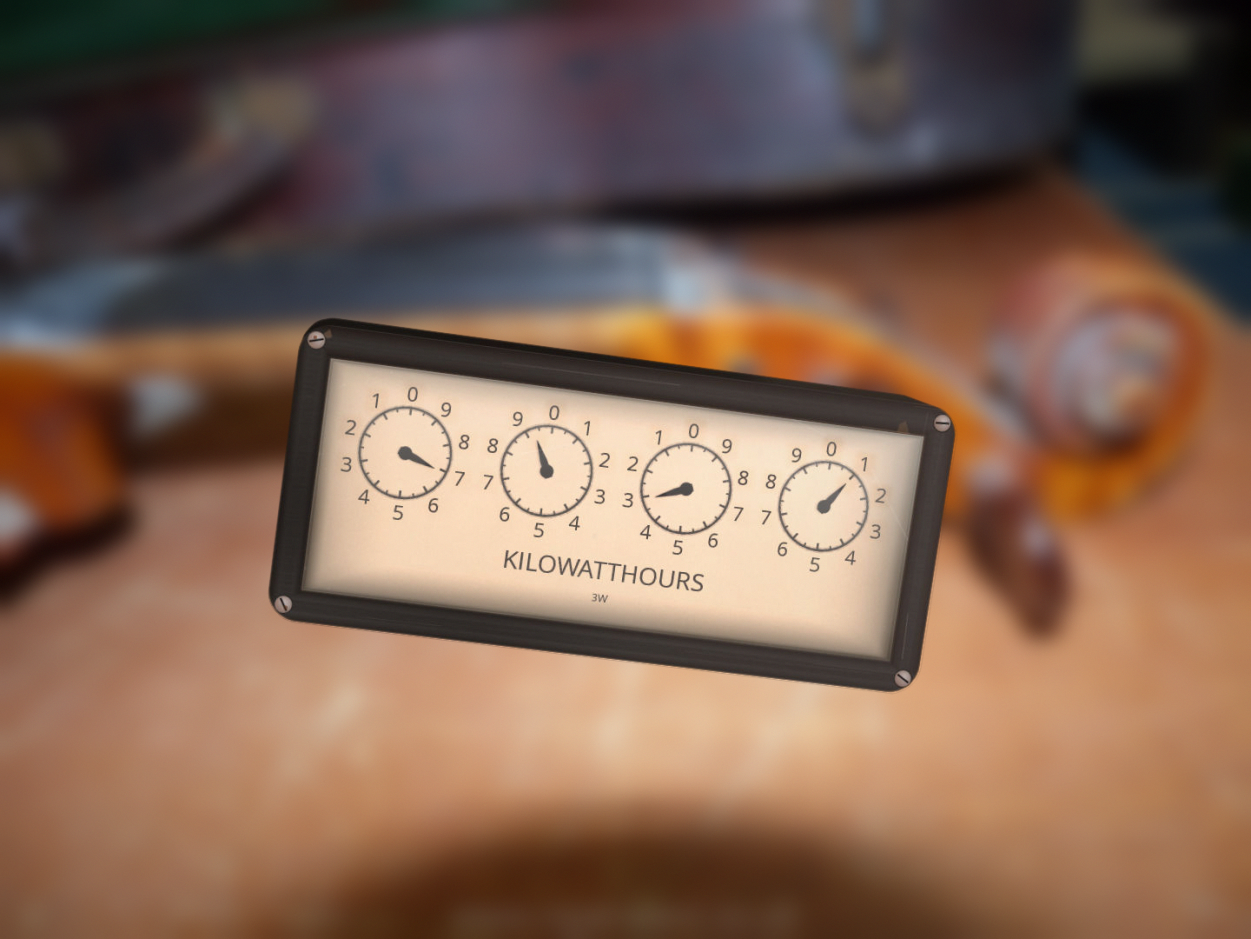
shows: 6931 kWh
